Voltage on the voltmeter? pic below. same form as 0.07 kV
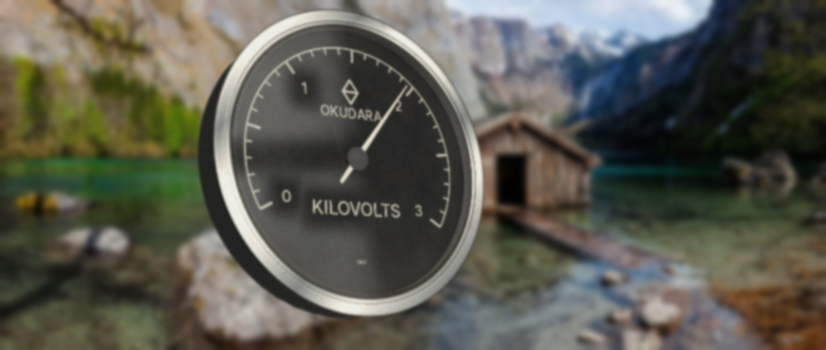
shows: 1.95 kV
